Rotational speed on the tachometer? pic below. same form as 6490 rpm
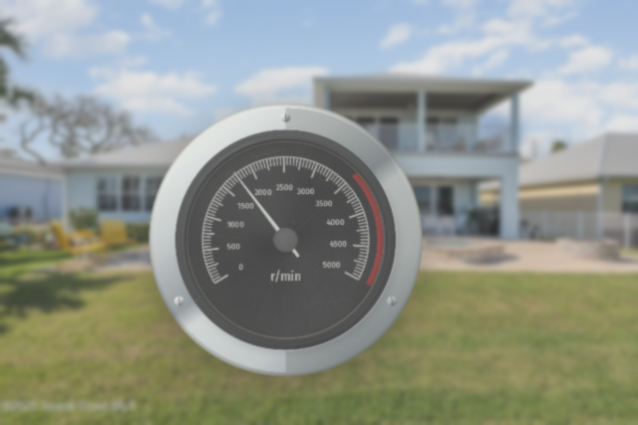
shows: 1750 rpm
